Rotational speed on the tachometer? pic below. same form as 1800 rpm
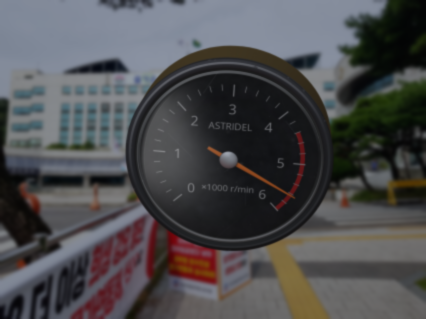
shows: 5600 rpm
